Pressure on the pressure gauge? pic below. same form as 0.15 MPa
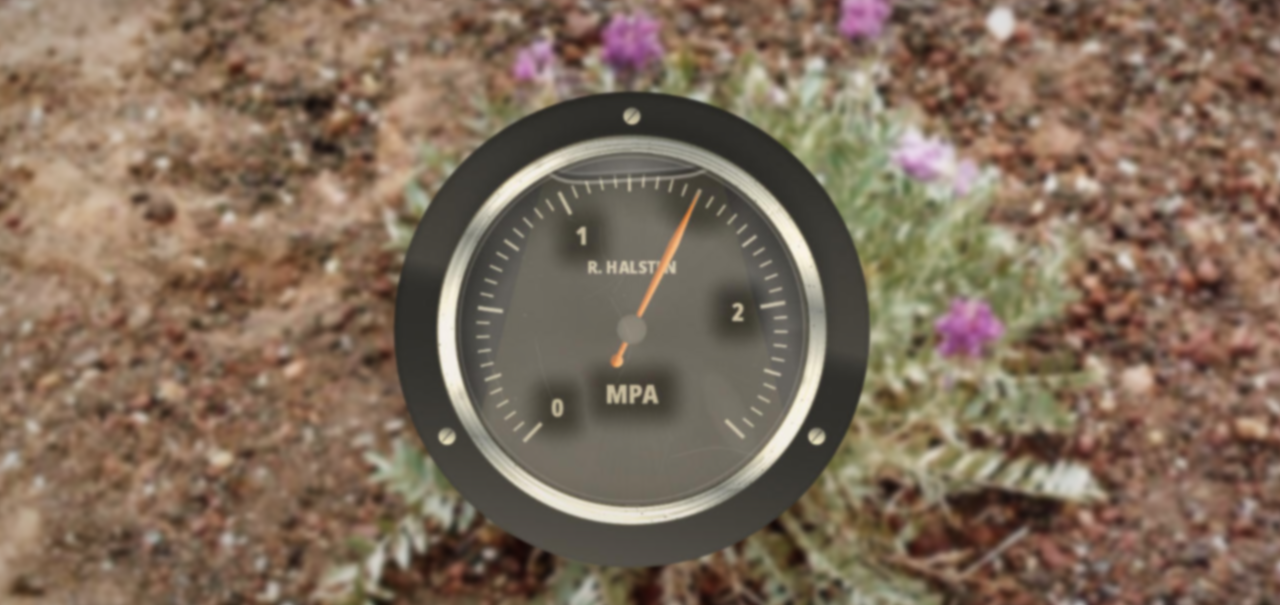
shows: 1.5 MPa
